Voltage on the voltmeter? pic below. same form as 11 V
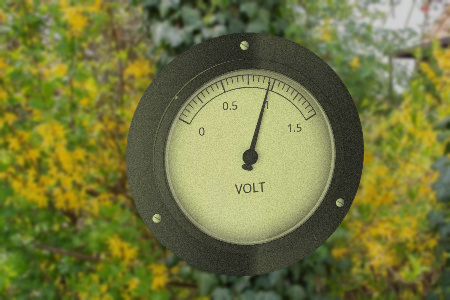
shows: 0.95 V
